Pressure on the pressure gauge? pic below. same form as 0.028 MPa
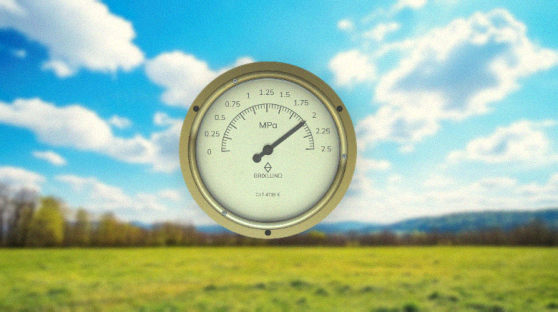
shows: 2 MPa
